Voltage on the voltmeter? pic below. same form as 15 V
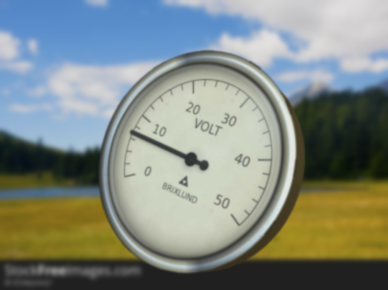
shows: 7 V
